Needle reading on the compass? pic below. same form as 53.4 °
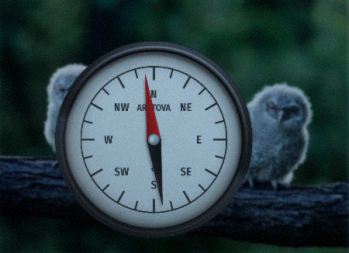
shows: 352.5 °
